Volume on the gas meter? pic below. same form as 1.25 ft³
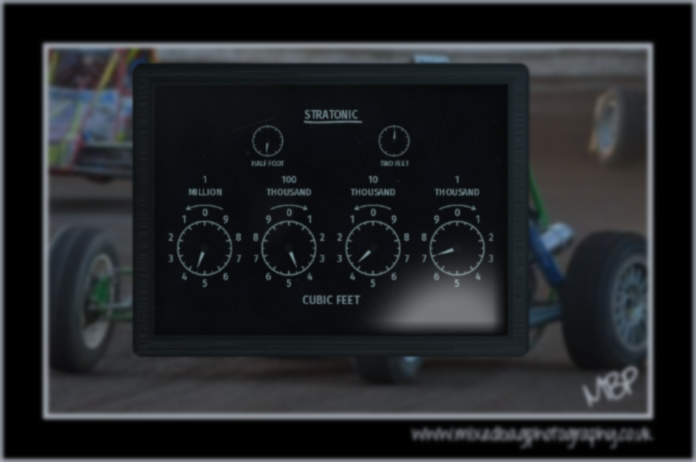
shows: 443700 ft³
